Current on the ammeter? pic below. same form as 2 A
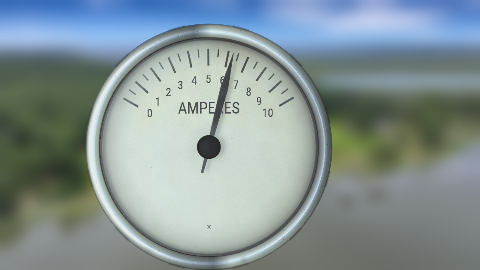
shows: 6.25 A
